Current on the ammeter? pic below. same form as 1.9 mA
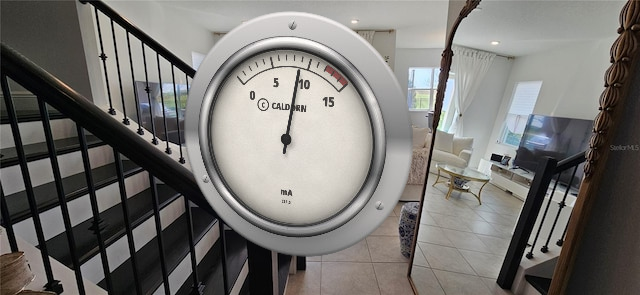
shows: 9 mA
